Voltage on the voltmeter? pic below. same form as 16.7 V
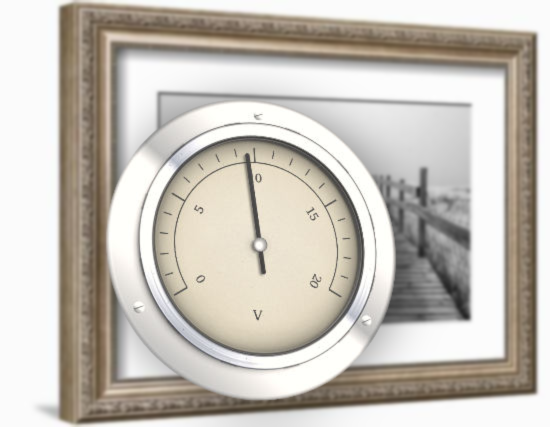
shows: 9.5 V
